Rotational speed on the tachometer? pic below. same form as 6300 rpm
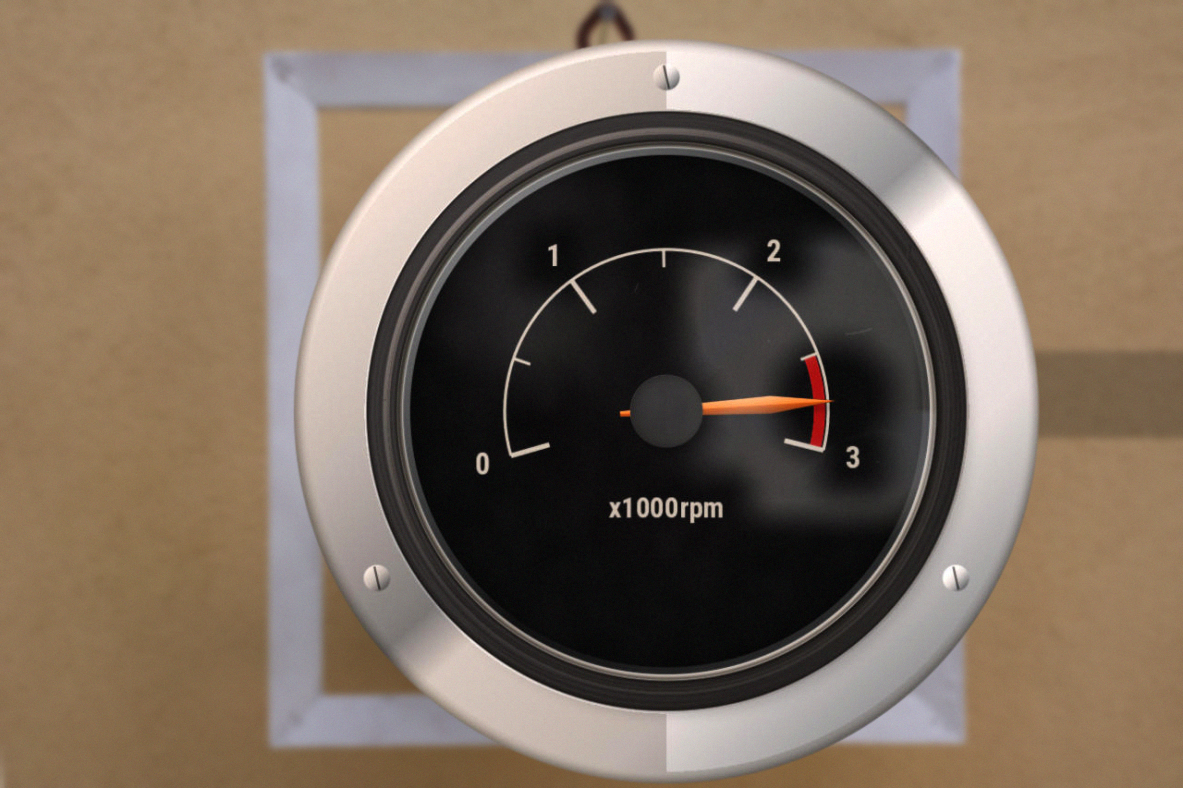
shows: 2750 rpm
